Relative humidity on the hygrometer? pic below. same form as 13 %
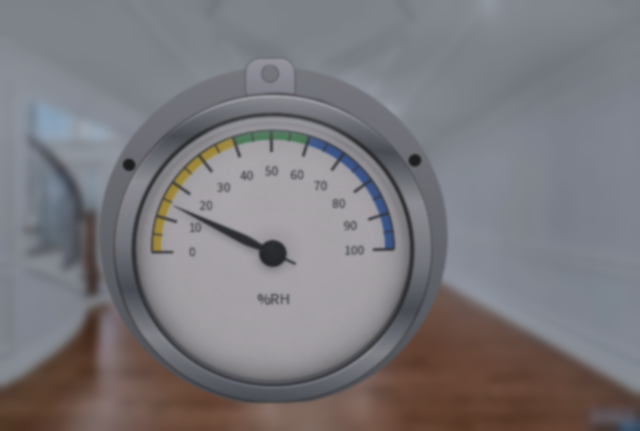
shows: 15 %
